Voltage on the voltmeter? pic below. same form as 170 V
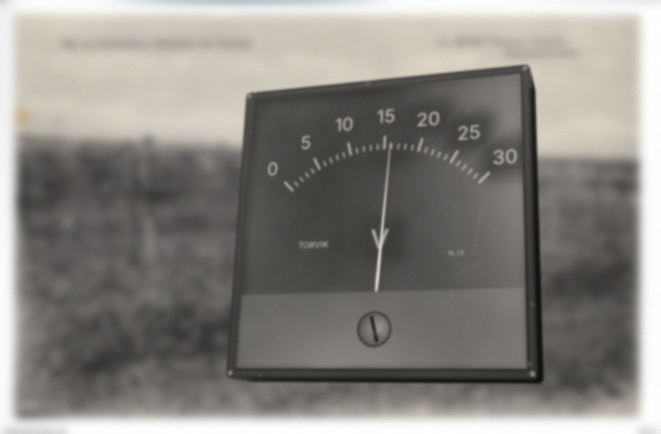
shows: 16 V
